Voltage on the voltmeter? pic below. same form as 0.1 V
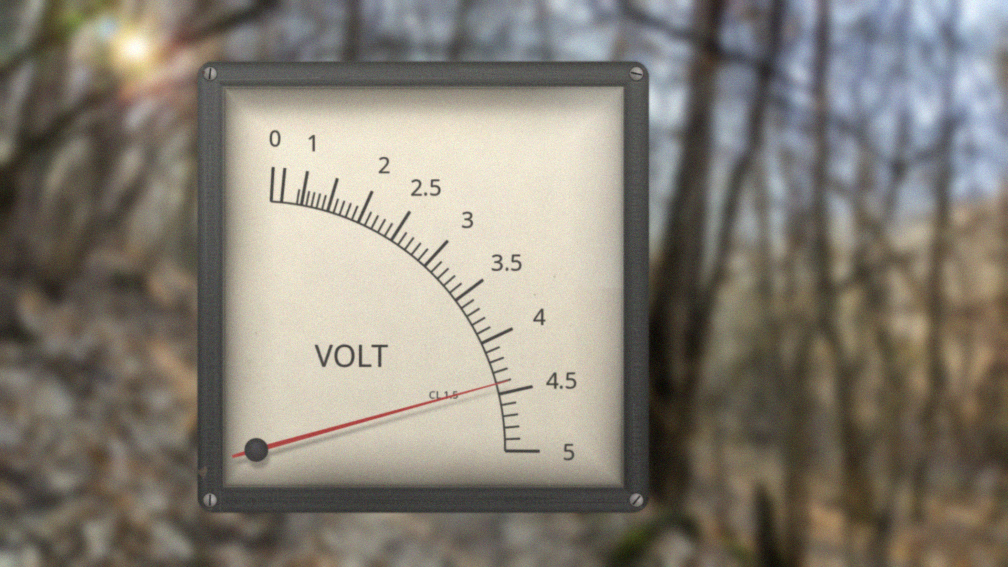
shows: 4.4 V
